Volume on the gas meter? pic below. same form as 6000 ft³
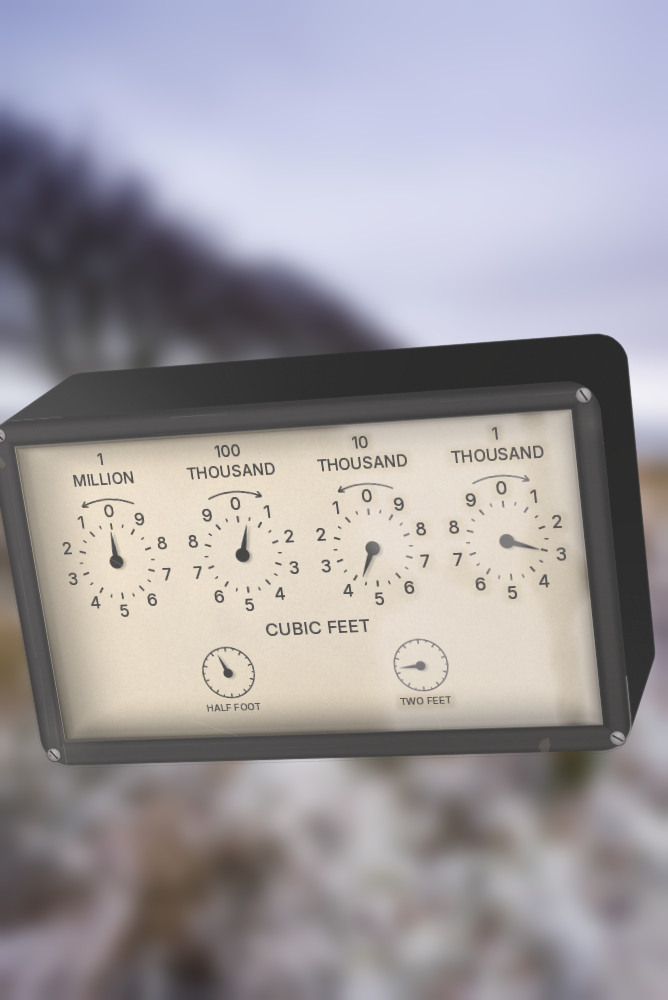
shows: 4300 ft³
